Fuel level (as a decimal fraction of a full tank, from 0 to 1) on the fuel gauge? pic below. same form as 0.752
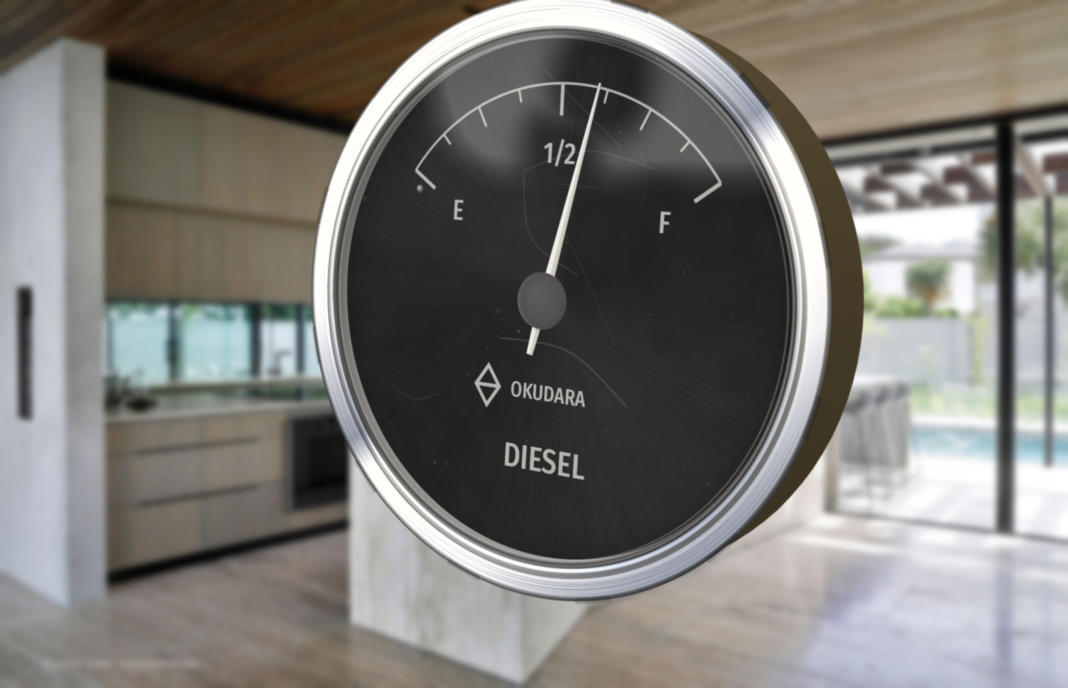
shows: 0.625
